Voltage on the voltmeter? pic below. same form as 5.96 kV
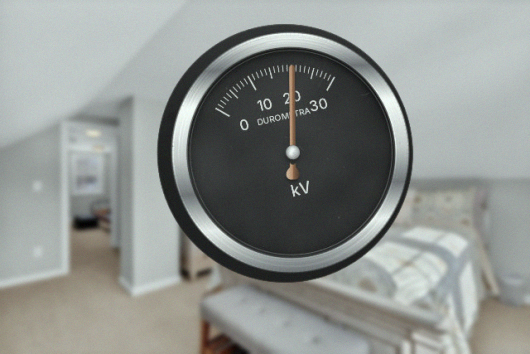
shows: 20 kV
